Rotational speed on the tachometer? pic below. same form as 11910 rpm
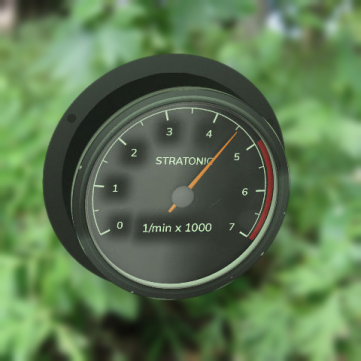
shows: 4500 rpm
